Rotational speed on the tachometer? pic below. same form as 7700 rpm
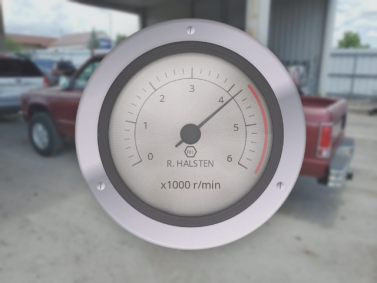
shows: 4200 rpm
